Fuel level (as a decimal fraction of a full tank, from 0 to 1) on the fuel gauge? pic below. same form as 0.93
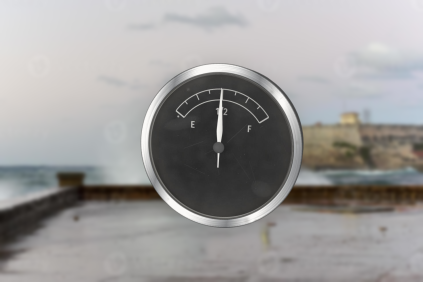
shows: 0.5
